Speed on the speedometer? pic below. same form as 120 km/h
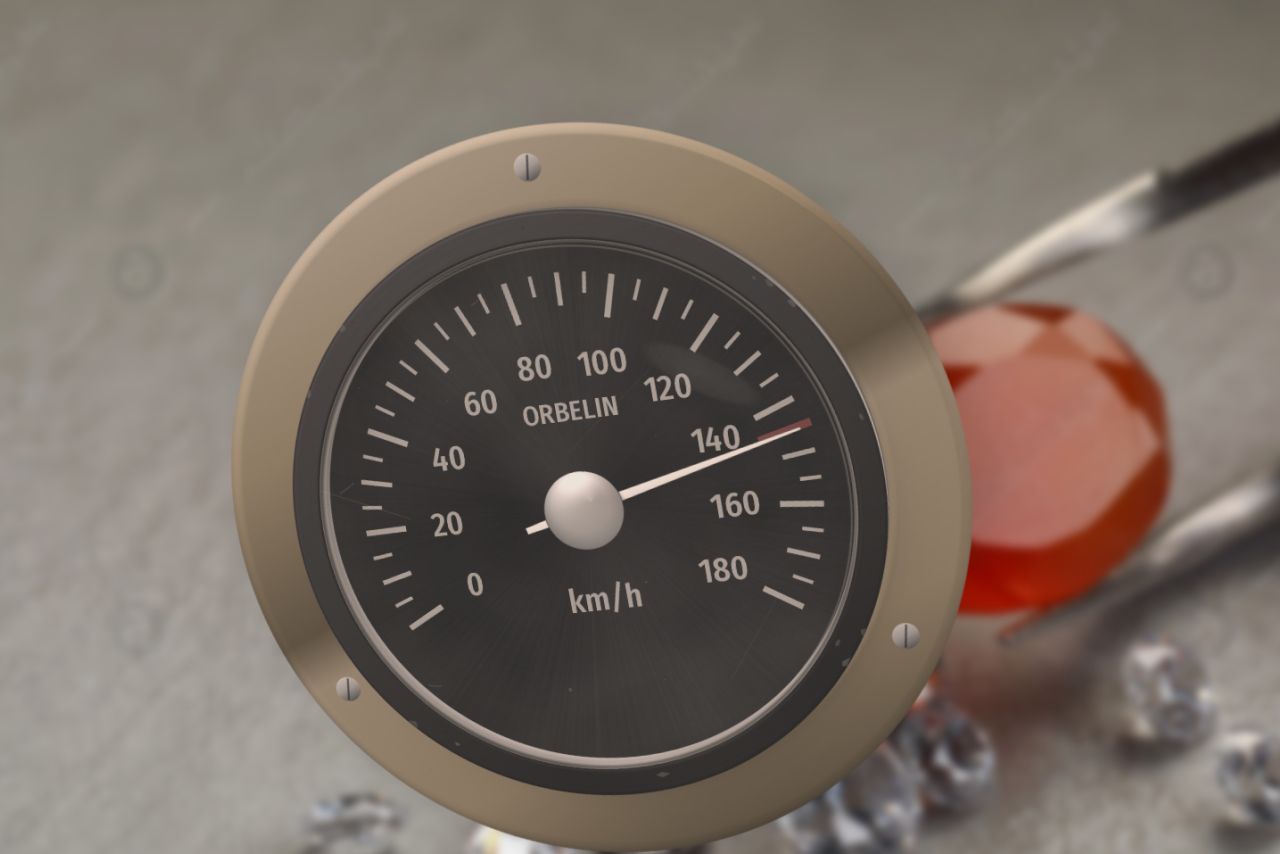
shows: 145 km/h
